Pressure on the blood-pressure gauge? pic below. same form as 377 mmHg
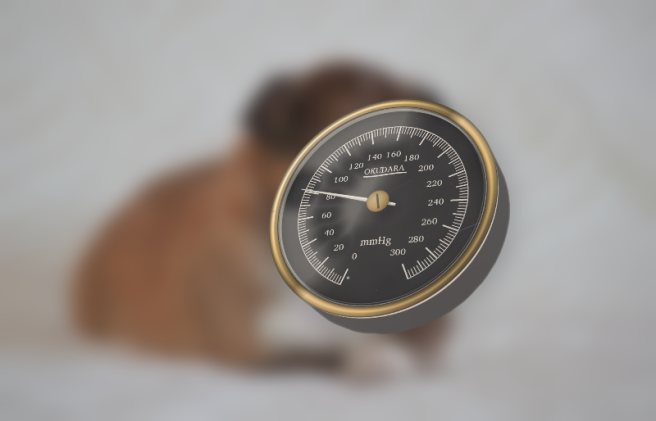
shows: 80 mmHg
